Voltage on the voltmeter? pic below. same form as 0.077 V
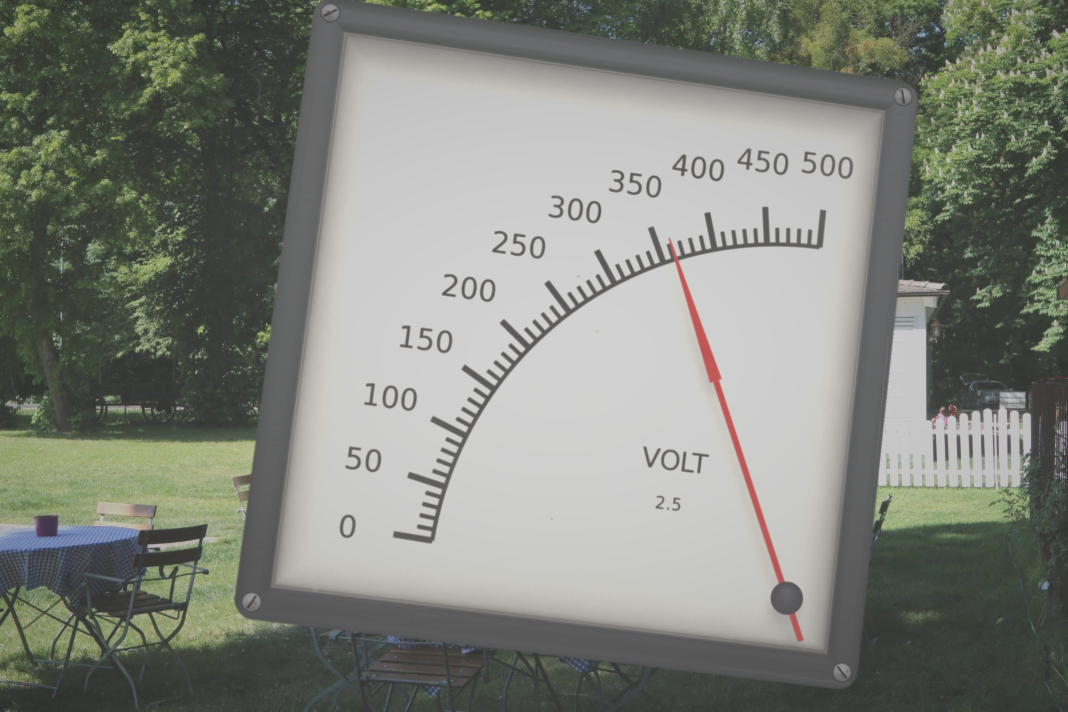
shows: 360 V
